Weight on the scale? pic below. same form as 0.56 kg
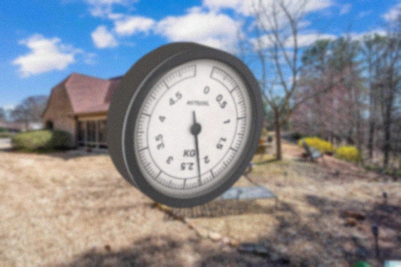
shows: 2.25 kg
